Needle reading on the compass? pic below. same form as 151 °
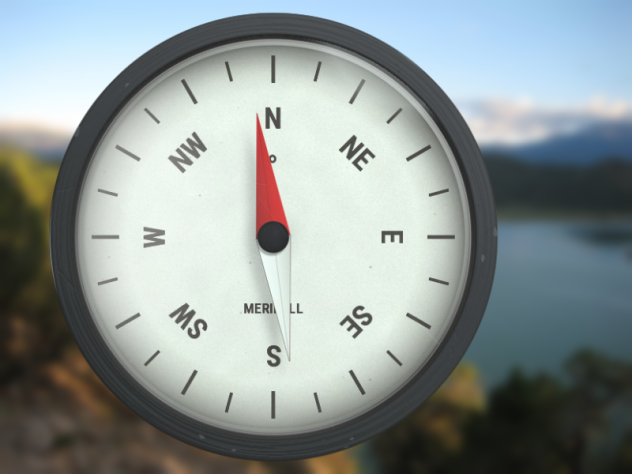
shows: 352.5 °
